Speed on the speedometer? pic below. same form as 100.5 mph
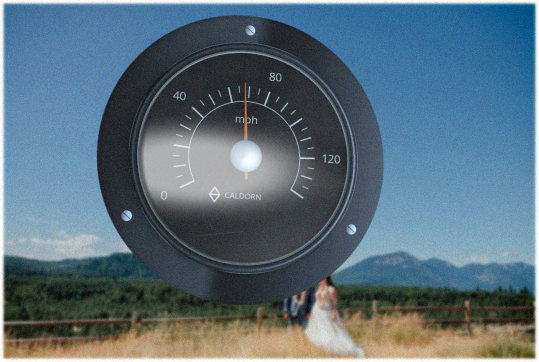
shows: 67.5 mph
